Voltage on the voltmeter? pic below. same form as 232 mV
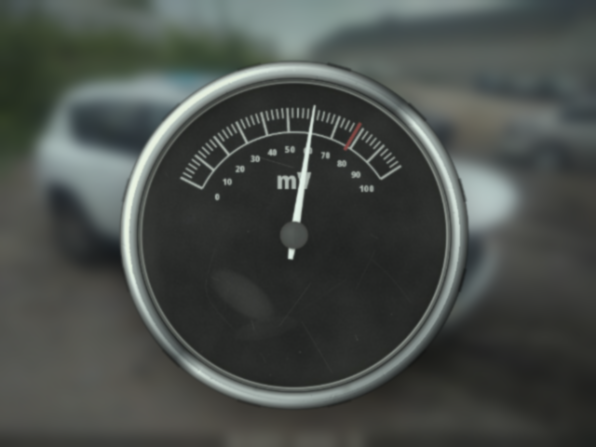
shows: 60 mV
